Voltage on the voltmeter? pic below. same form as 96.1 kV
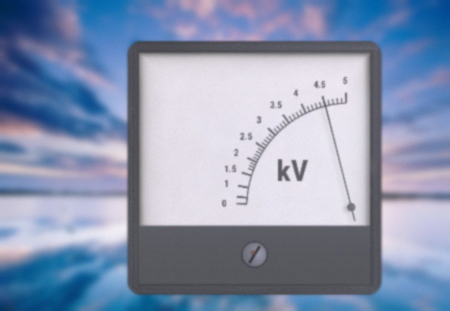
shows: 4.5 kV
